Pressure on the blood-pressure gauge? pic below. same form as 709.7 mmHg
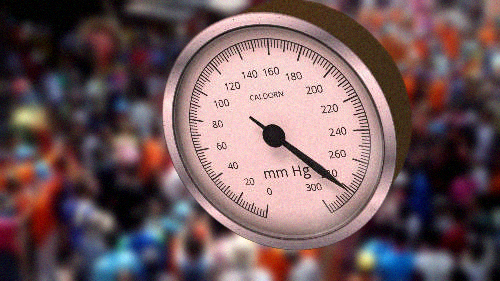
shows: 280 mmHg
